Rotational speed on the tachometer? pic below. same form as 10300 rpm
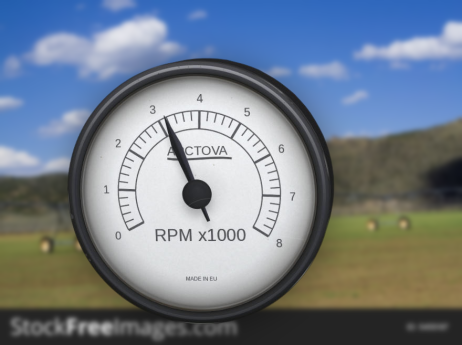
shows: 3200 rpm
